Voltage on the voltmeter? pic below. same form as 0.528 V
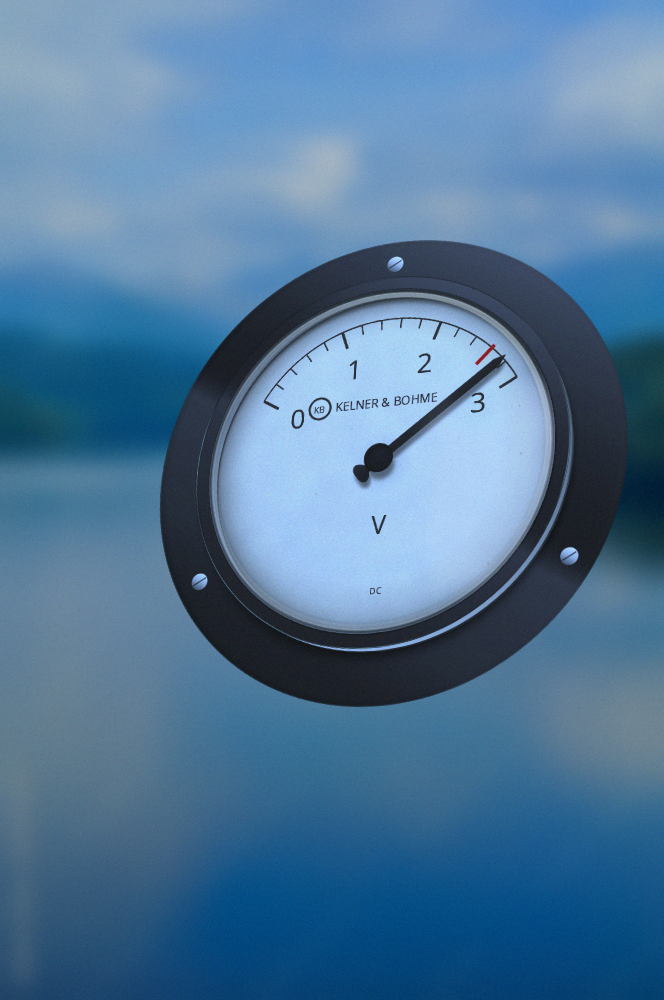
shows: 2.8 V
